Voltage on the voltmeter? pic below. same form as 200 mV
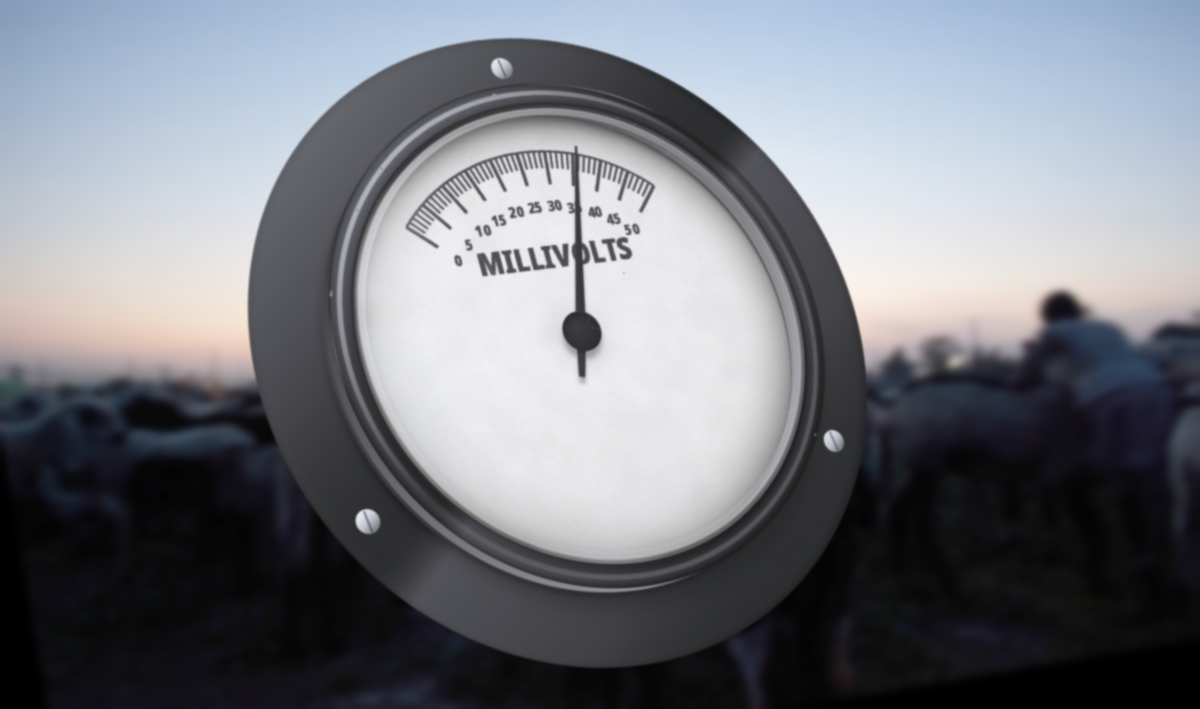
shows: 35 mV
